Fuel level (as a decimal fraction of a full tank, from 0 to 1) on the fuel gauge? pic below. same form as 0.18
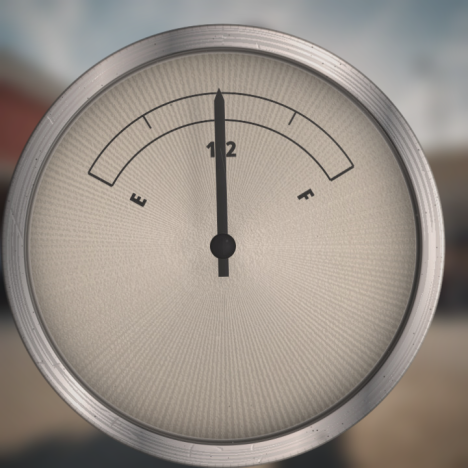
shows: 0.5
